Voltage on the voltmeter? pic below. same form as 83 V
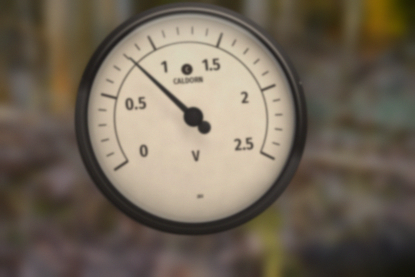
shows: 0.8 V
